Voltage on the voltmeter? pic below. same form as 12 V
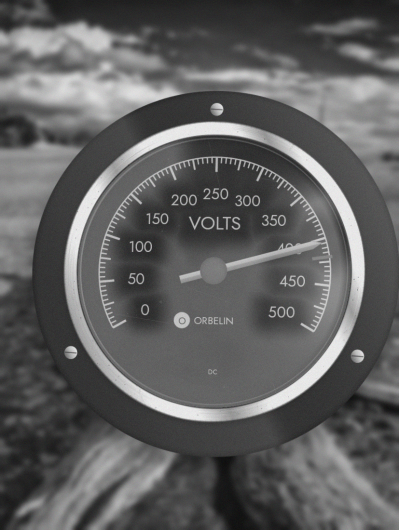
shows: 405 V
